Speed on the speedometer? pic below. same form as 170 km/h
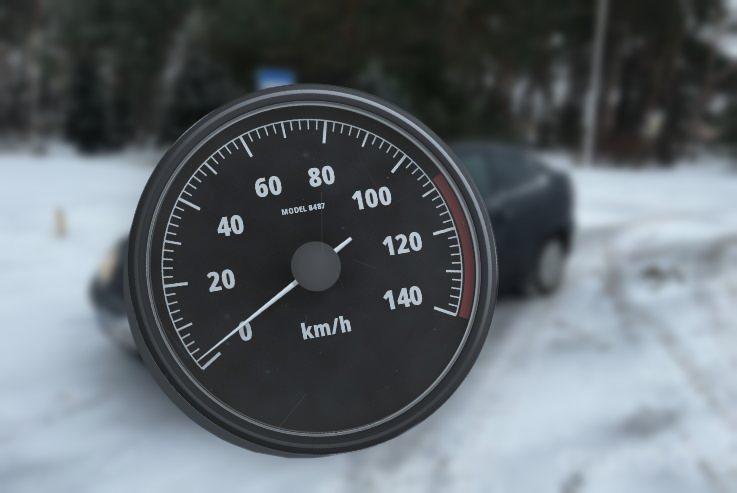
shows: 2 km/h
